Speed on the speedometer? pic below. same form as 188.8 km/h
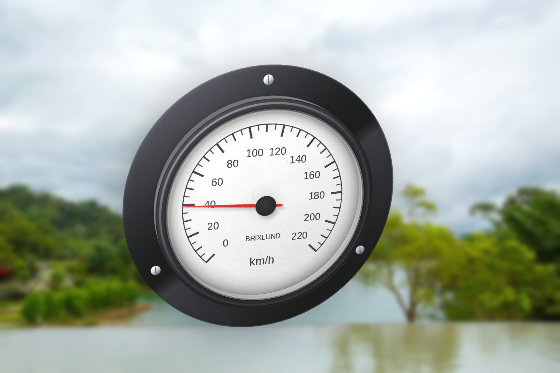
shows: 40 km/h
